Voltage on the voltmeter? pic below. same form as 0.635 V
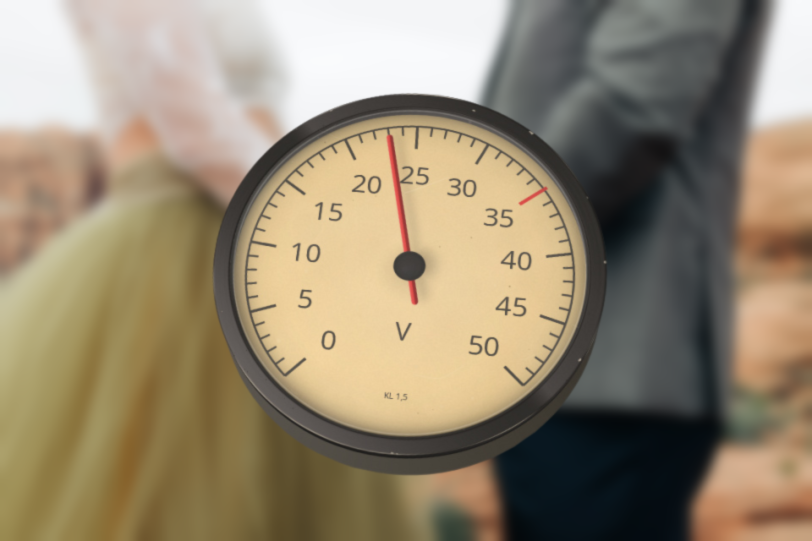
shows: 23 V
